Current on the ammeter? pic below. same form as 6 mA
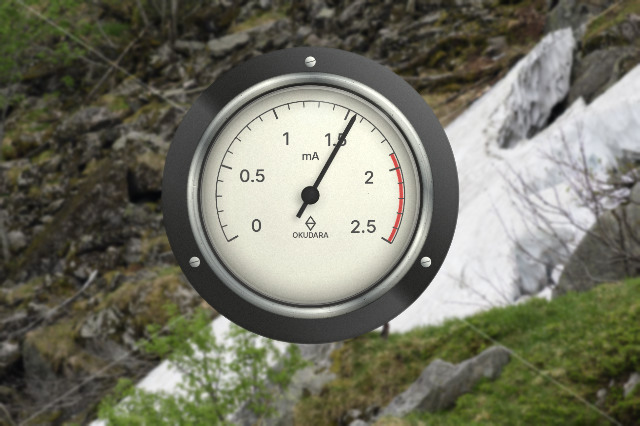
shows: 1.55 mA
